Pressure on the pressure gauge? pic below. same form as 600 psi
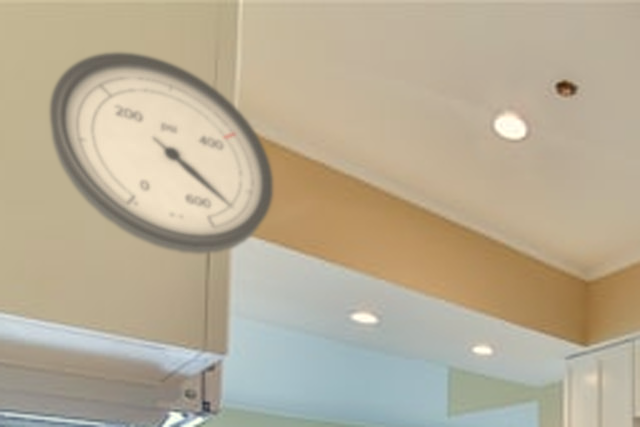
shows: 550 psi
